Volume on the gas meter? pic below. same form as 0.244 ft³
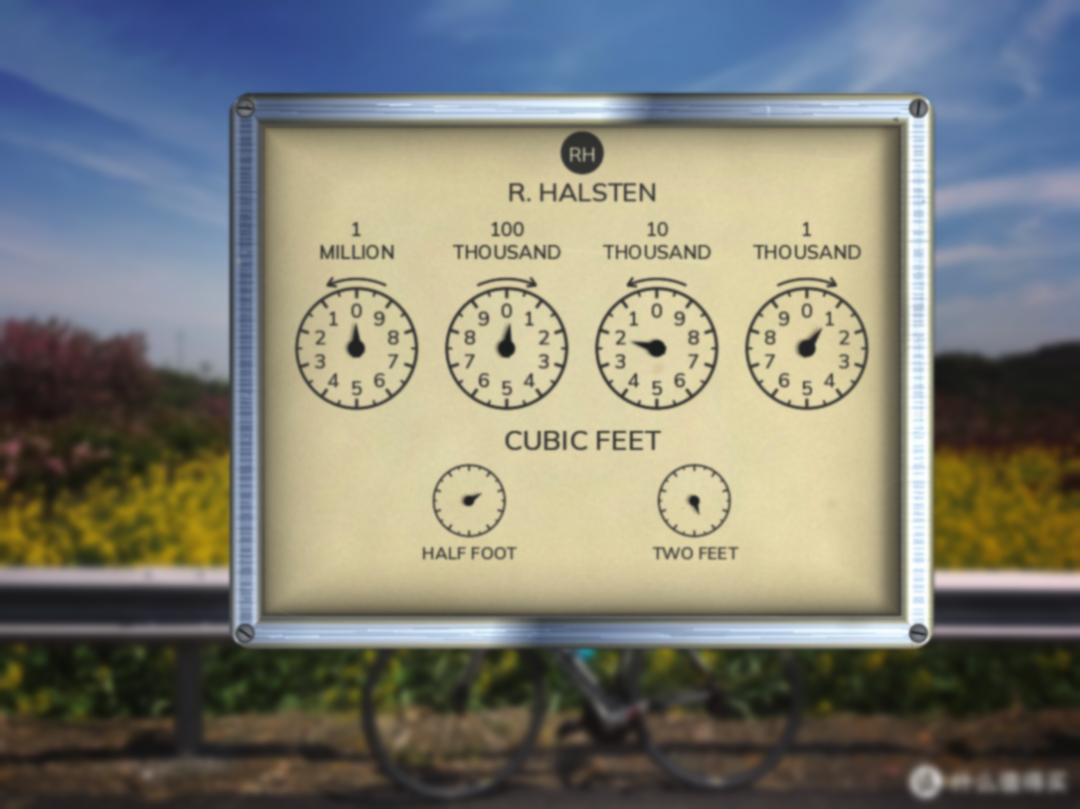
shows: 2100 ft³
